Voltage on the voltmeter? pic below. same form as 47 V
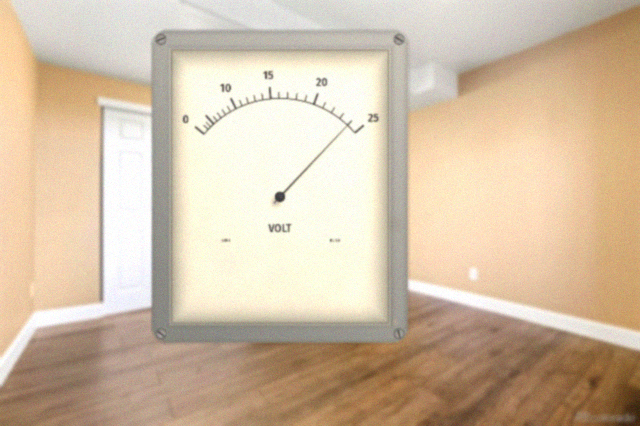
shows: 24 V
